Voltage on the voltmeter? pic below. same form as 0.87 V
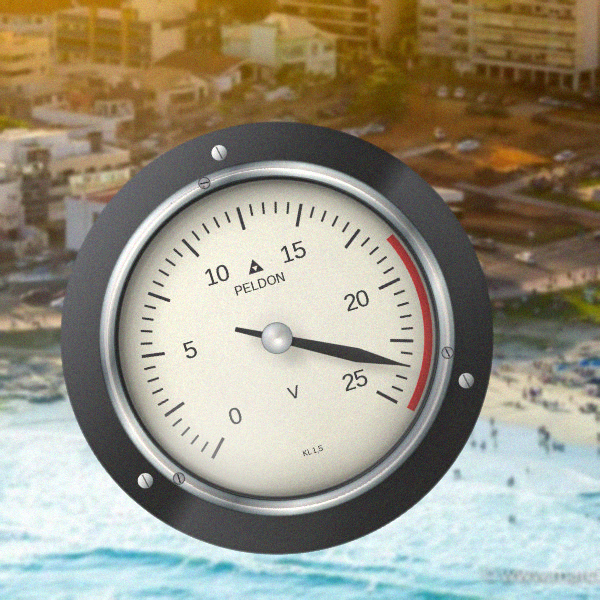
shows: 23.5 V
